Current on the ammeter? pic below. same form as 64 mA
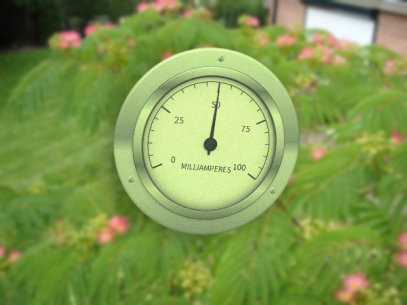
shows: 50 mA
